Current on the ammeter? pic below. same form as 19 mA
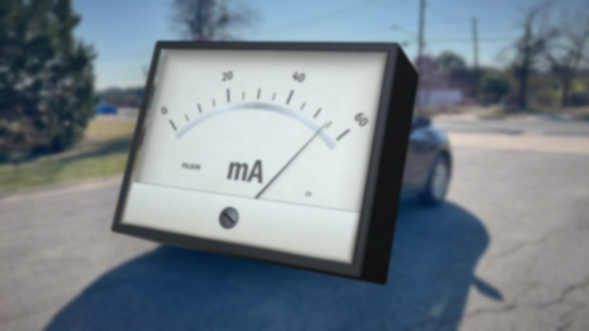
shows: 55 mA
